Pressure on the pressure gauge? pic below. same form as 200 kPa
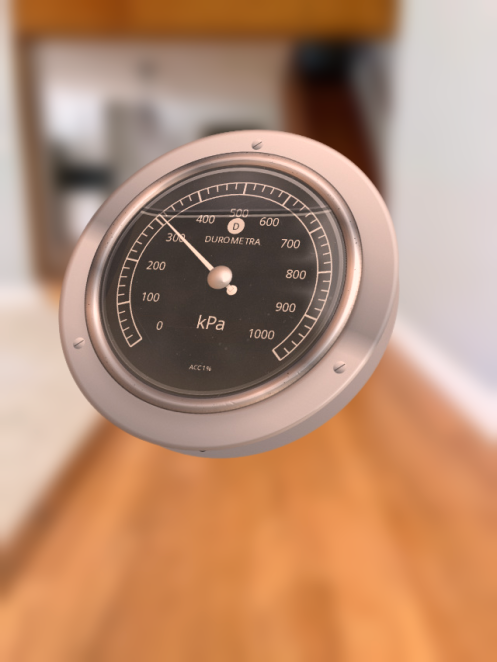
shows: 310 kPa
